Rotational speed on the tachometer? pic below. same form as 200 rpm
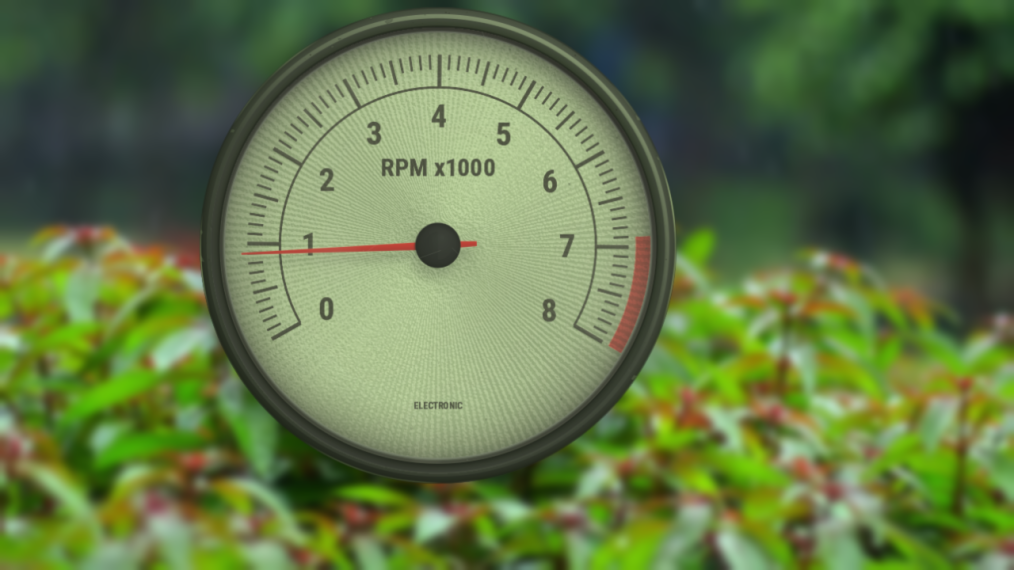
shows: 900 rpm
